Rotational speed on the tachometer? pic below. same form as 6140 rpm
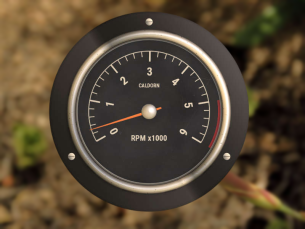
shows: 300 rpm
